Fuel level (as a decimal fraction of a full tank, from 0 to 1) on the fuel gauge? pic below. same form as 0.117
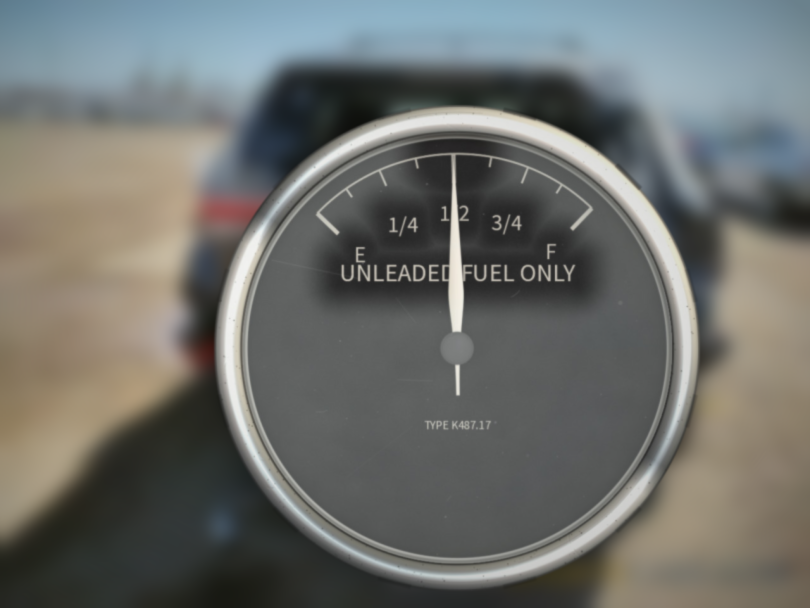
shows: 0.5
